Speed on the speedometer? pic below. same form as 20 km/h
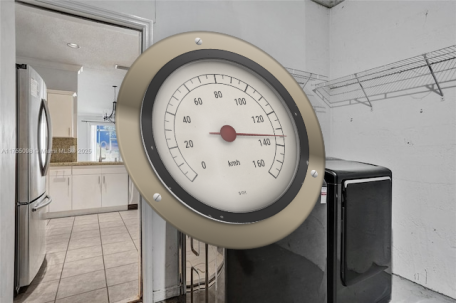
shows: 135 km/h
